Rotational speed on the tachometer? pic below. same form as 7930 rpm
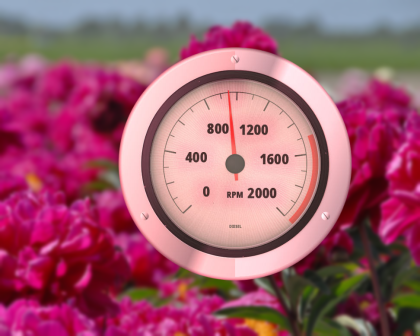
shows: 950 rpm
